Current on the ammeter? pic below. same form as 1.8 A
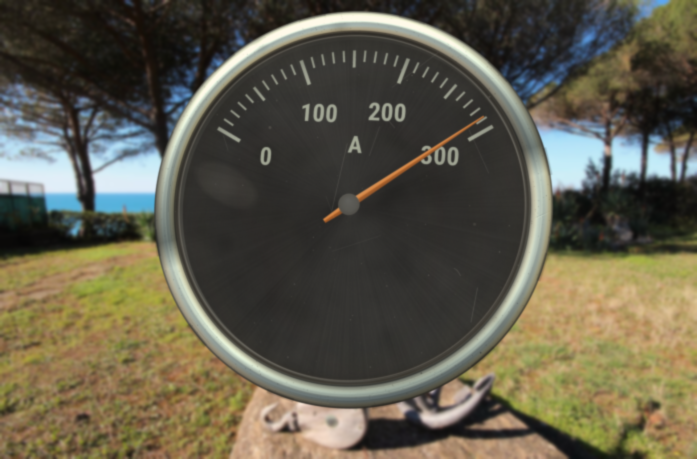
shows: 290 A
